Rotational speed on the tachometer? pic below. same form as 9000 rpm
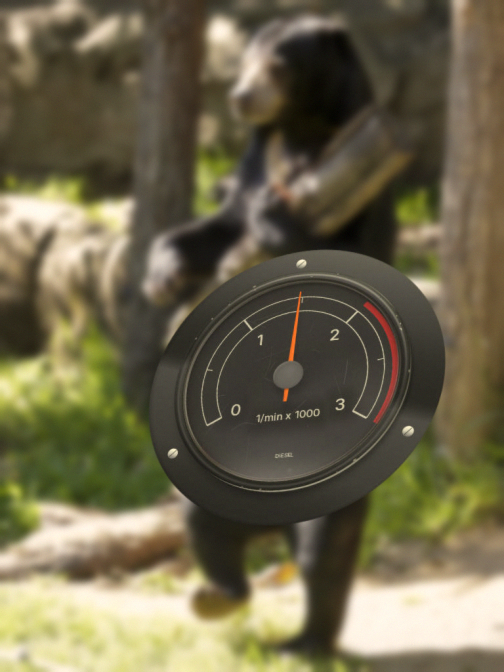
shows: 1500 rpm
